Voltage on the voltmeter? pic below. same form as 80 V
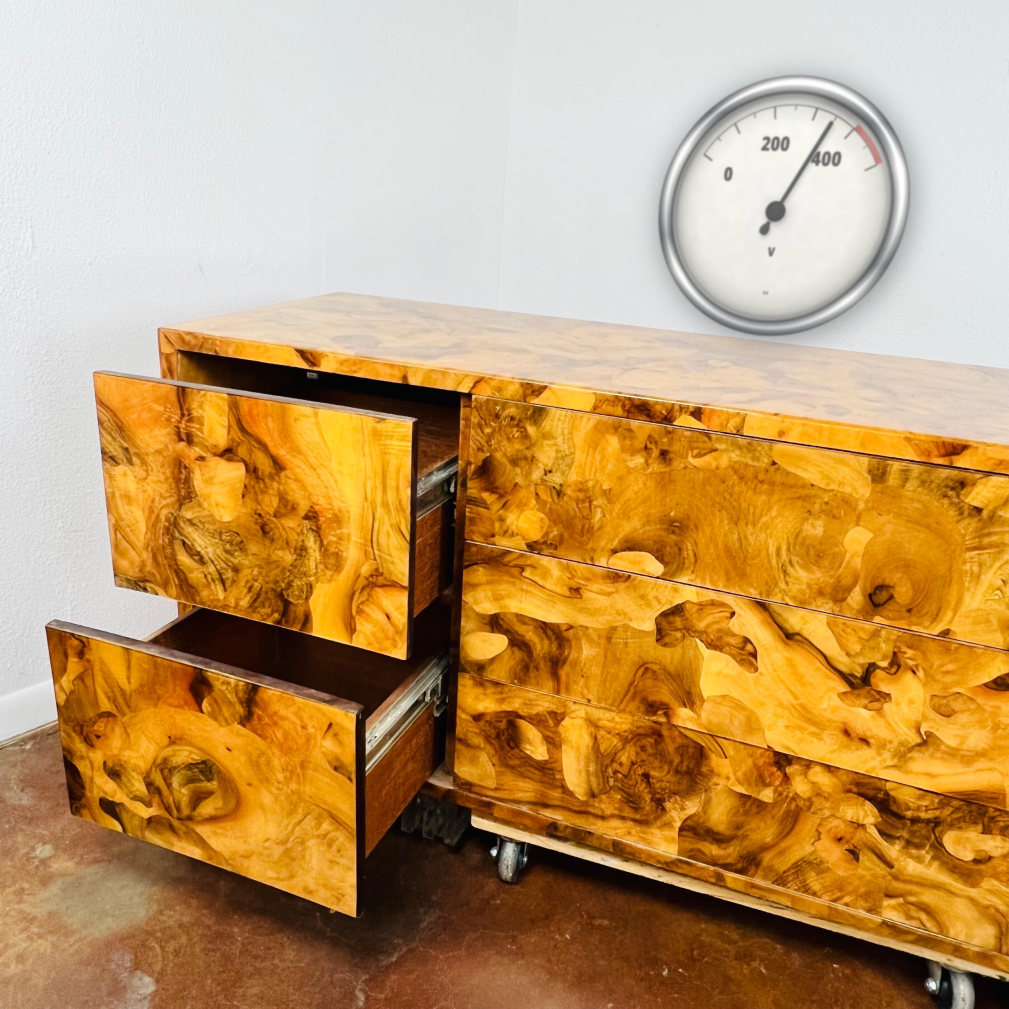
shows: 350 V
